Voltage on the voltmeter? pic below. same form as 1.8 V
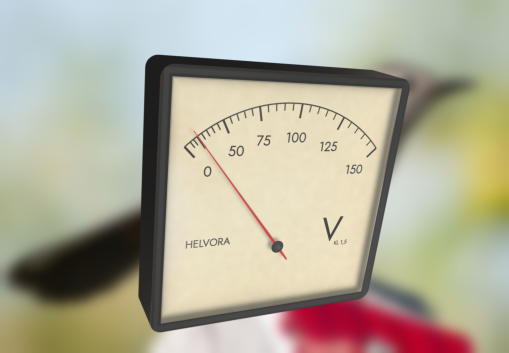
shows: 25 V
